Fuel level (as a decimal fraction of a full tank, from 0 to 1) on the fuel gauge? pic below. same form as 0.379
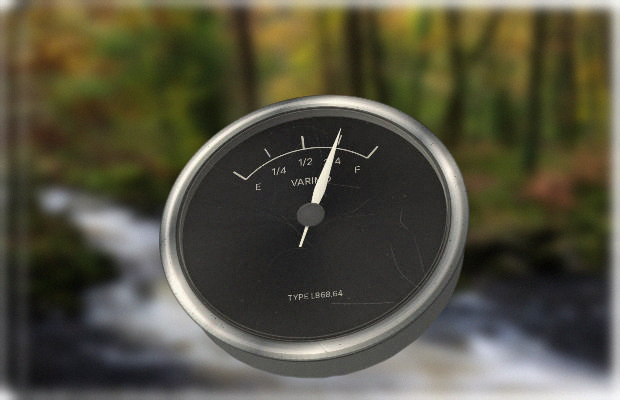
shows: 0.75
